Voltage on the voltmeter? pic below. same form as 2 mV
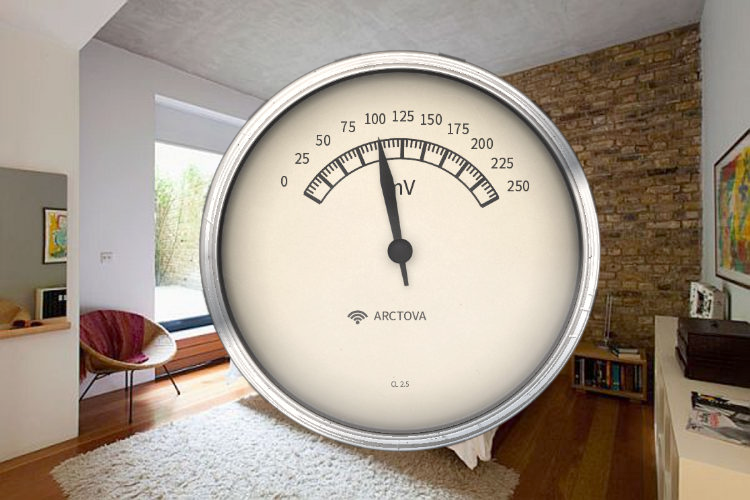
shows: 100 mV
